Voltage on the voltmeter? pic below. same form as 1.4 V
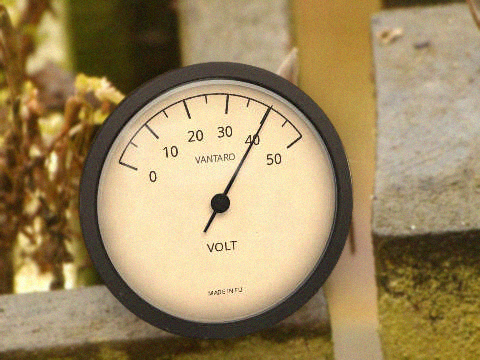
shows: 40 V
